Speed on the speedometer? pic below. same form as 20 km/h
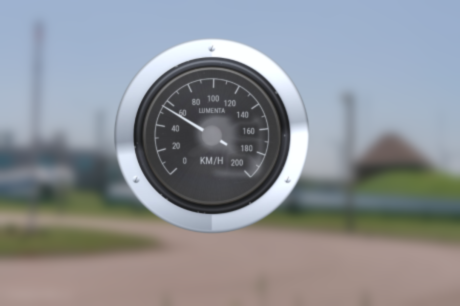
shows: 55 km/h
